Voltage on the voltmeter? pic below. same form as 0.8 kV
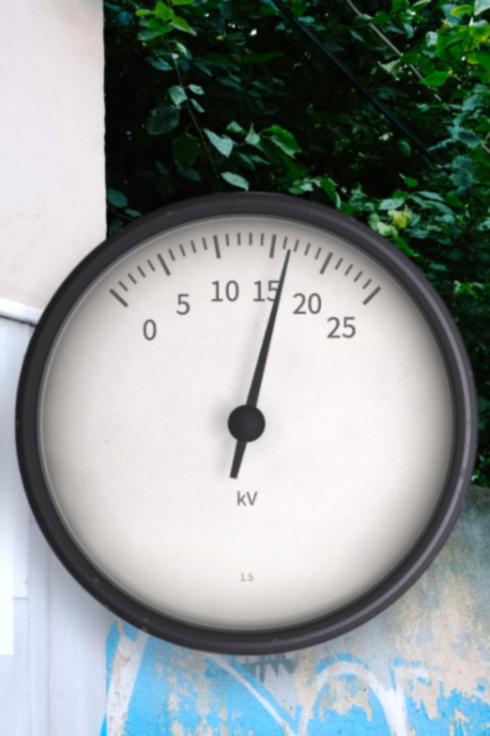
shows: 16.5 kV
